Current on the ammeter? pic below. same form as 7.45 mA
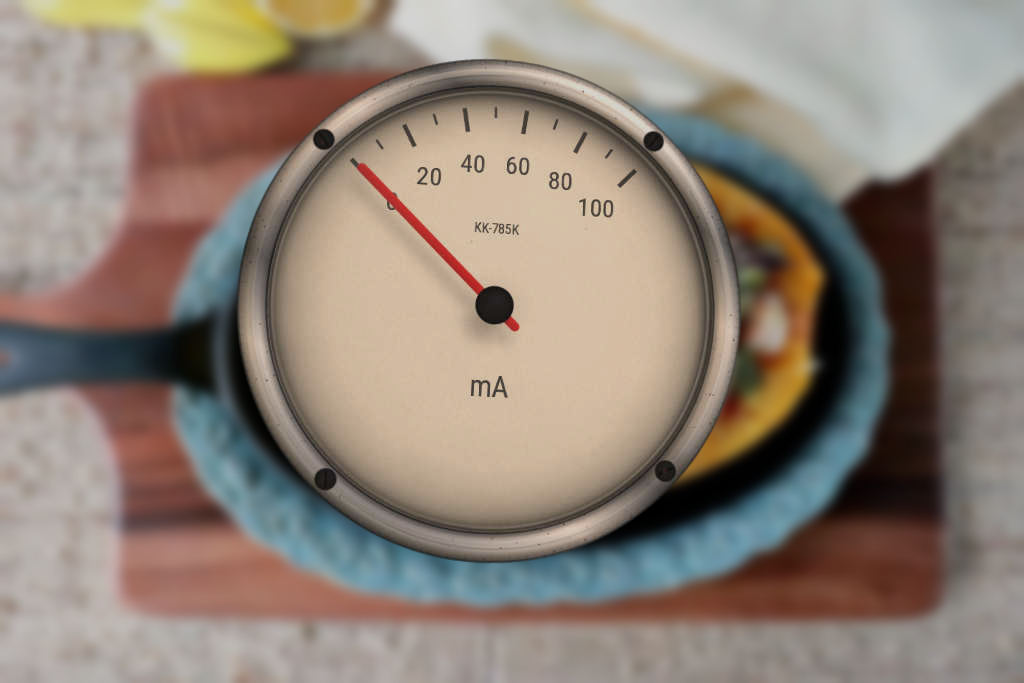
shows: 0 mA
